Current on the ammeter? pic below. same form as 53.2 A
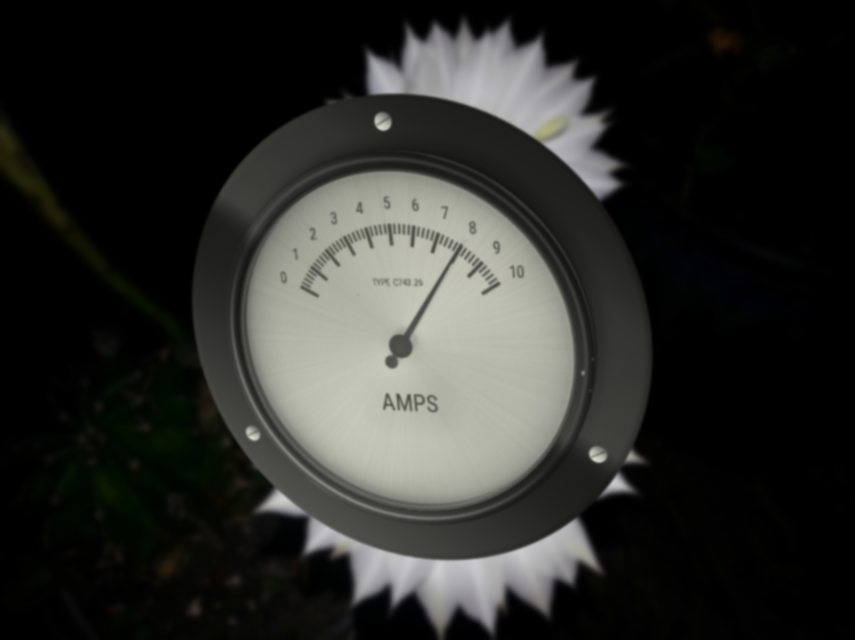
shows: 8 A
